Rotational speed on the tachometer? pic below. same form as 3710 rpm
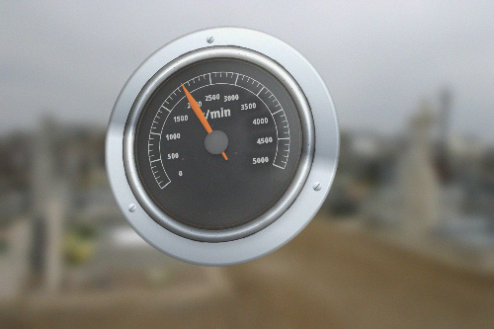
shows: 2000 rpm
